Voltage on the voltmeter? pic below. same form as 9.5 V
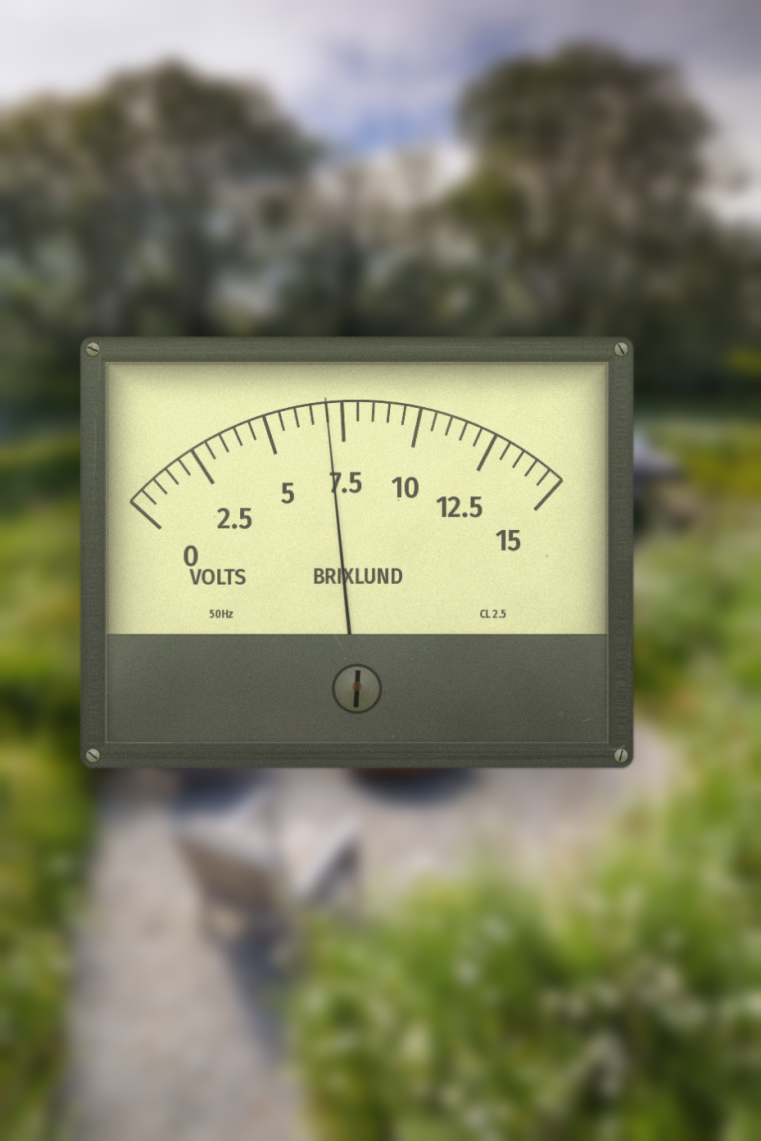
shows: 7 V
